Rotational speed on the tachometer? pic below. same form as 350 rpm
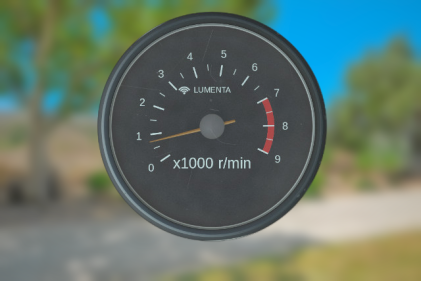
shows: 750 rpm
